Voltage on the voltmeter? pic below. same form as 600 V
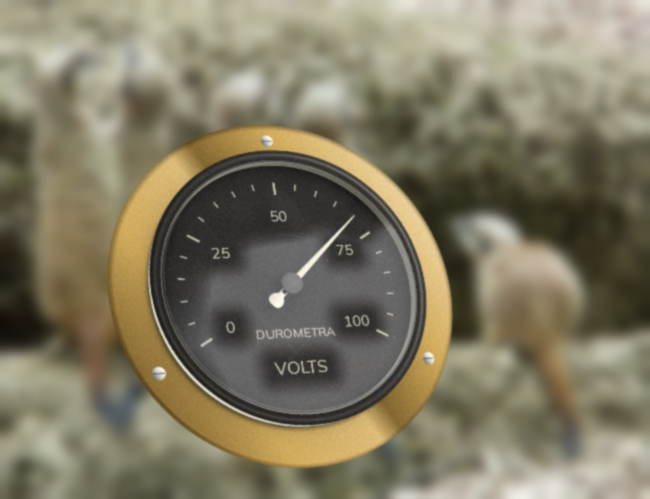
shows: 70 V
